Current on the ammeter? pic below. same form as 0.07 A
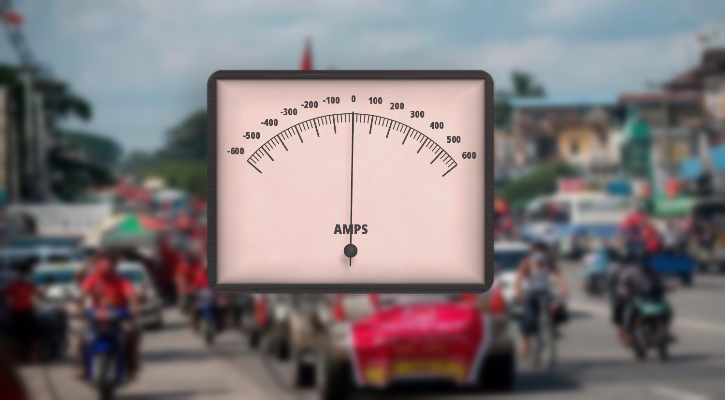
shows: 0 A
